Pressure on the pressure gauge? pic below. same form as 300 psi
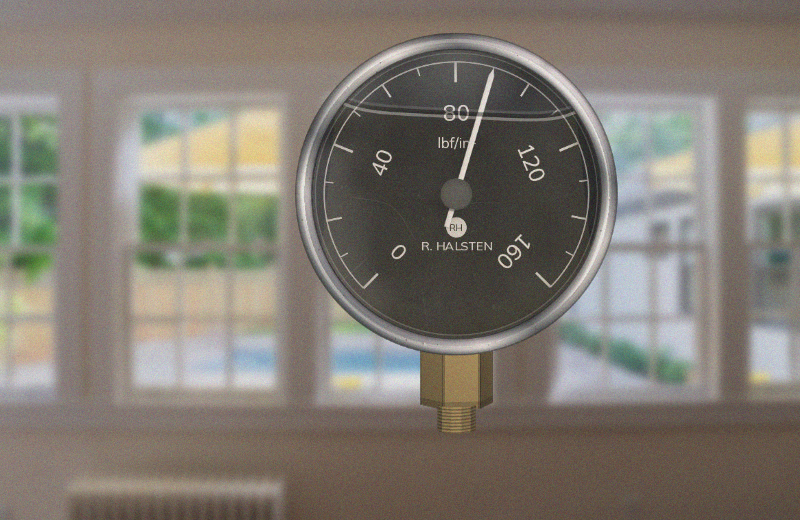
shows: 90 psi
